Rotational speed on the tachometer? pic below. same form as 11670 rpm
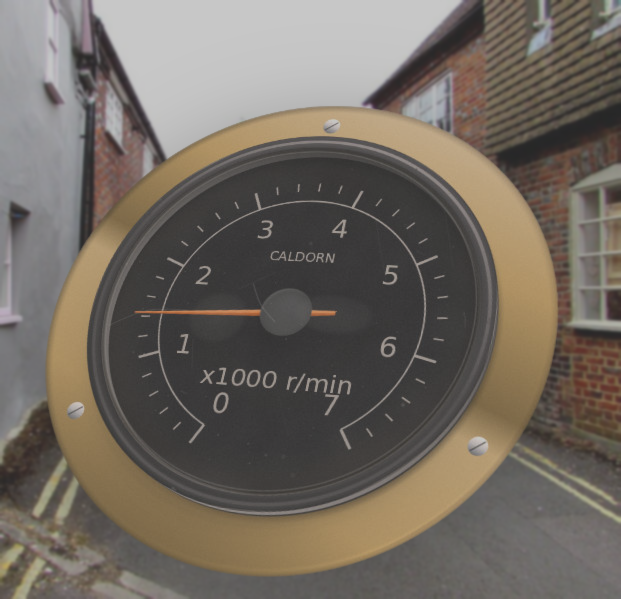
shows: 1400 rpm
